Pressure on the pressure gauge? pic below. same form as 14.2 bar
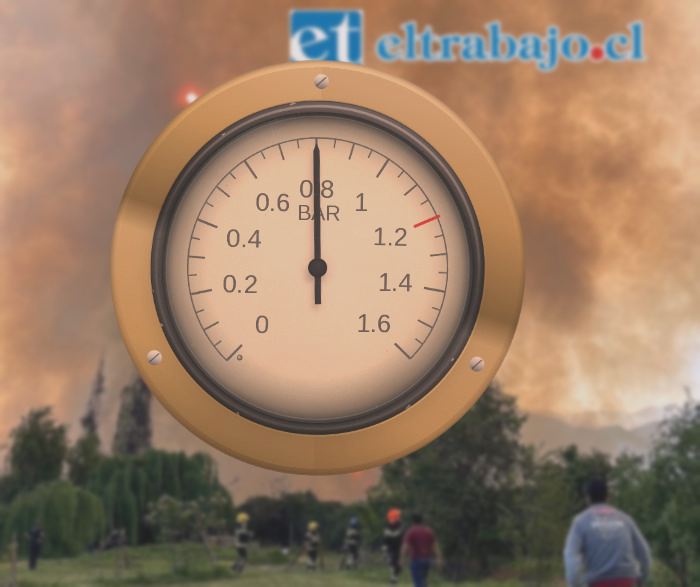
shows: 0.8 bar
